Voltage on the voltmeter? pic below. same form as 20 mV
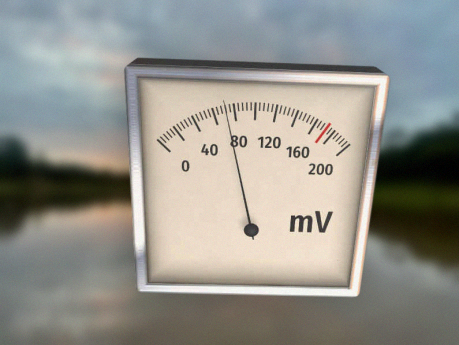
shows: 72 mV
